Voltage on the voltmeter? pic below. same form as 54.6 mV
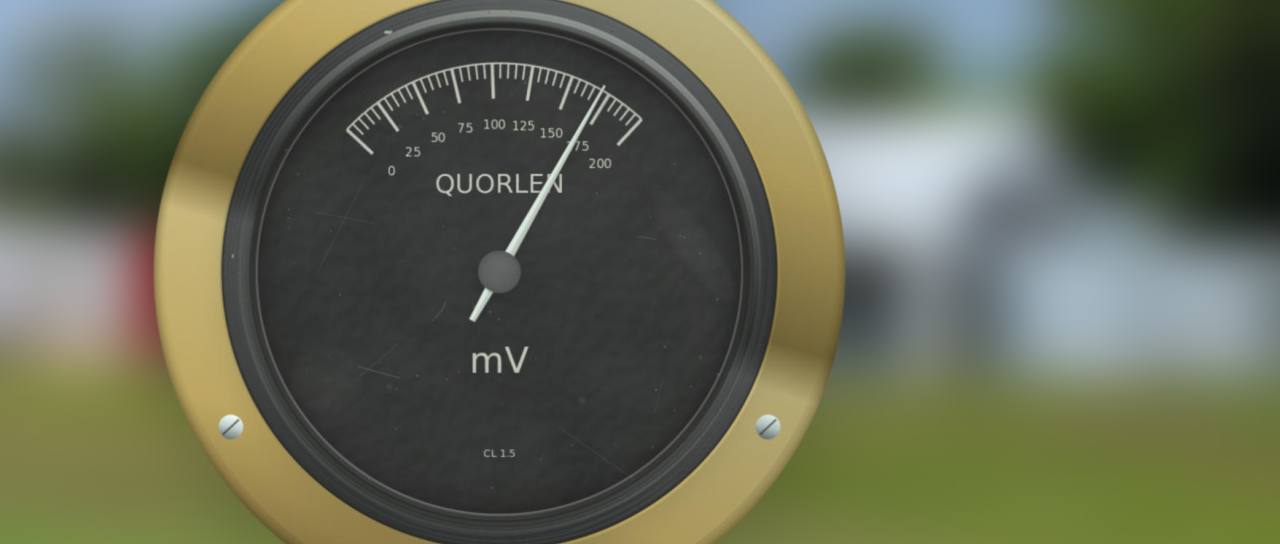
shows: 170 mV
